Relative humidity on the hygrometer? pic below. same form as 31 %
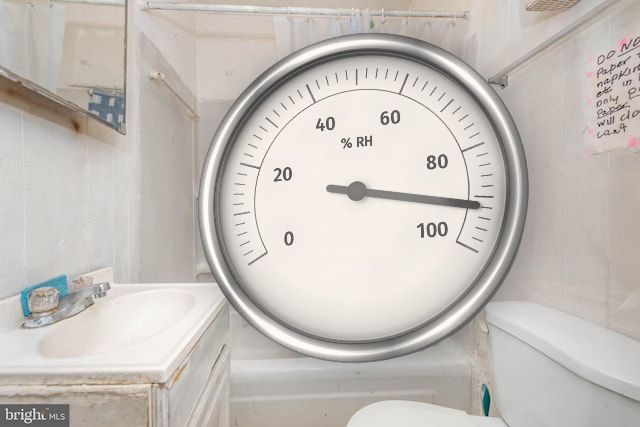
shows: 92 %
